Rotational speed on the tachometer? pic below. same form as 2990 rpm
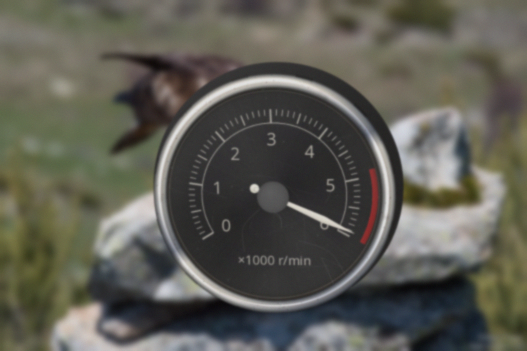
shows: 5900 rpm
